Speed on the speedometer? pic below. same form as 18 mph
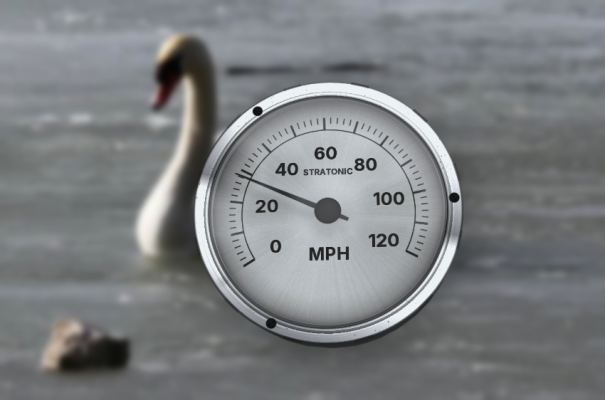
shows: 28 mph
